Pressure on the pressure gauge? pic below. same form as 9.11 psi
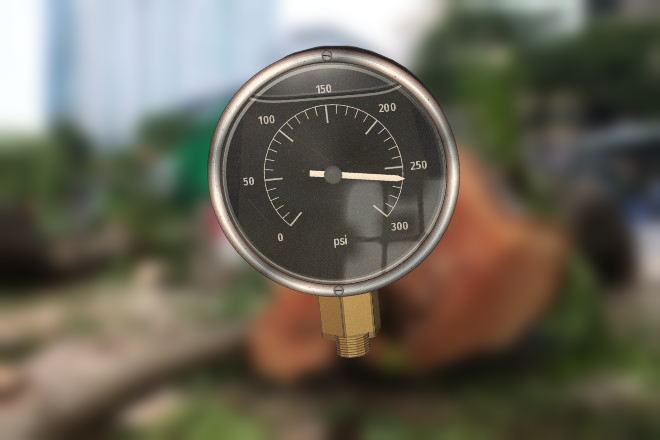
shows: 260 psi
